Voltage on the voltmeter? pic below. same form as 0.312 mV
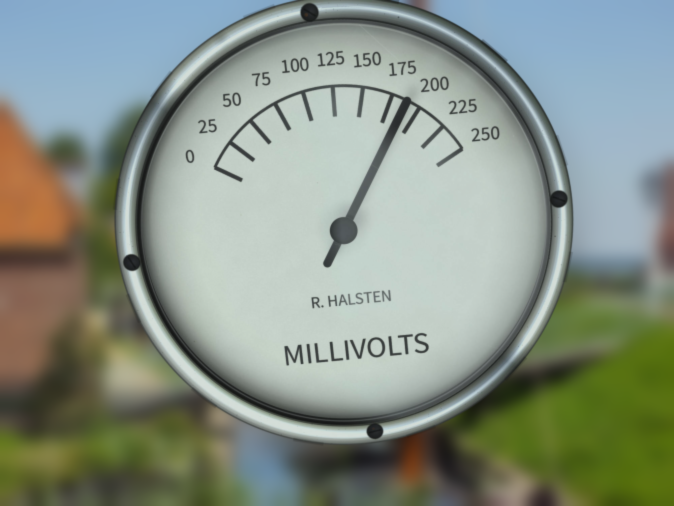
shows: 187.5 mV
